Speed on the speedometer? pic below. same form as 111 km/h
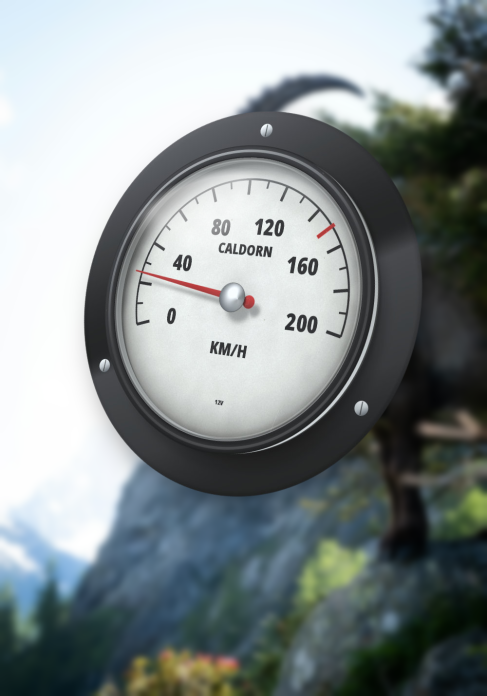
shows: 25 km/h
